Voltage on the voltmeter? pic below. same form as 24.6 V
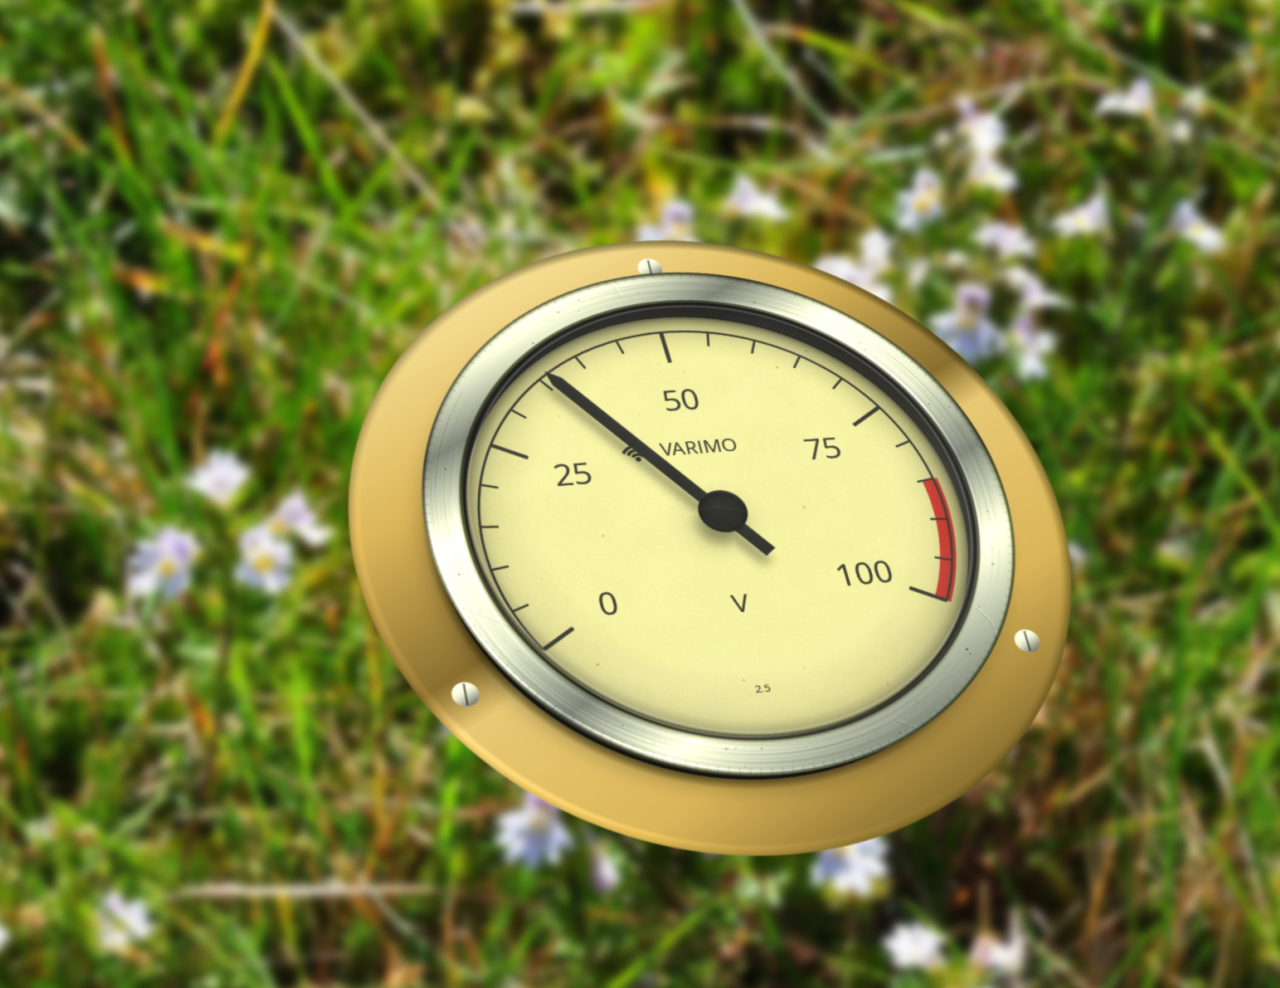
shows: 35 V
